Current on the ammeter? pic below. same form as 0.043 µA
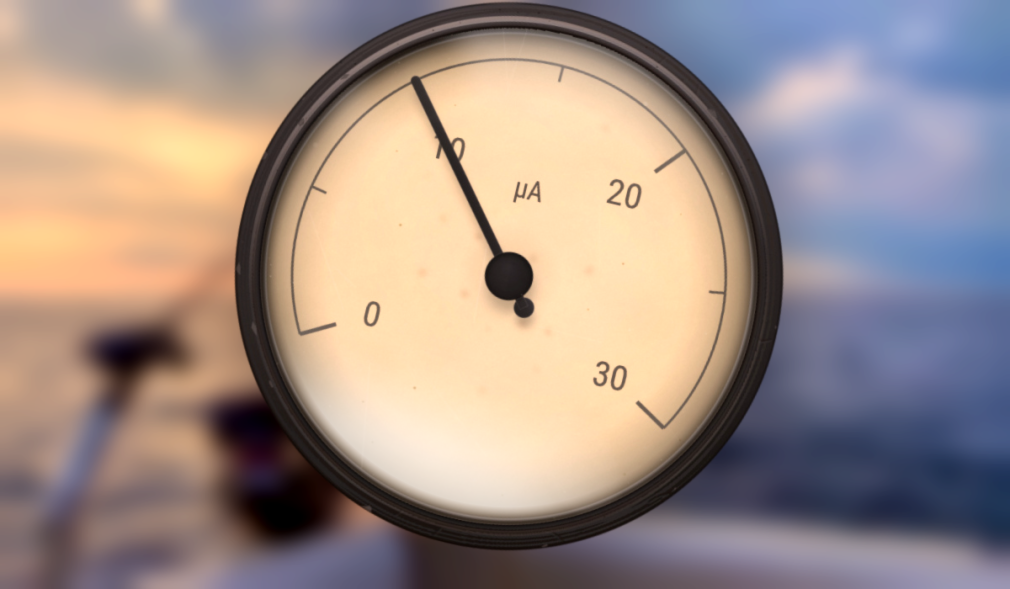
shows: 10 µA
